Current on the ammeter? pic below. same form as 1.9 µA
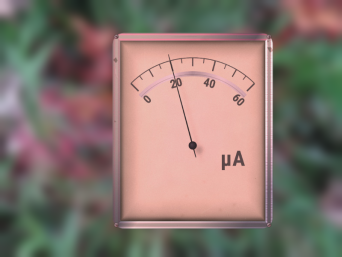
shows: 20 µA
